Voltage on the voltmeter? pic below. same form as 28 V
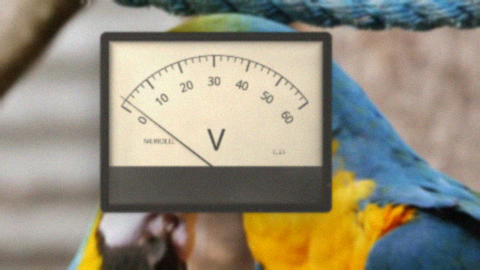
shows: 2 V
